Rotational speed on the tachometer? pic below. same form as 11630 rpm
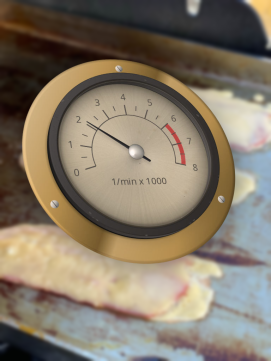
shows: 2000 rpm
